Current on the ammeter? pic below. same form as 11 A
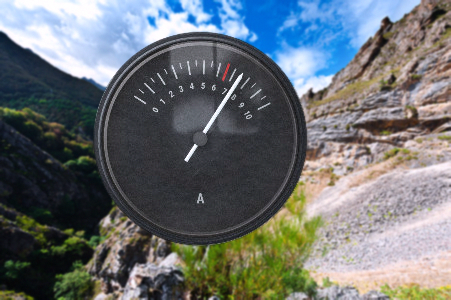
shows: 7.5 A
